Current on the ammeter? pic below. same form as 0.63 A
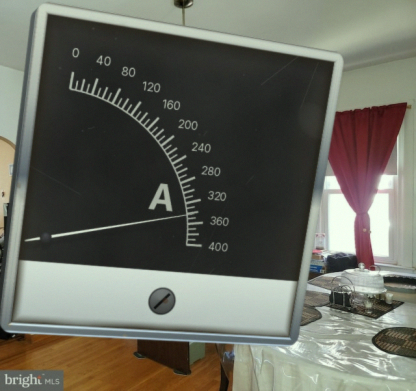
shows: 340 A
